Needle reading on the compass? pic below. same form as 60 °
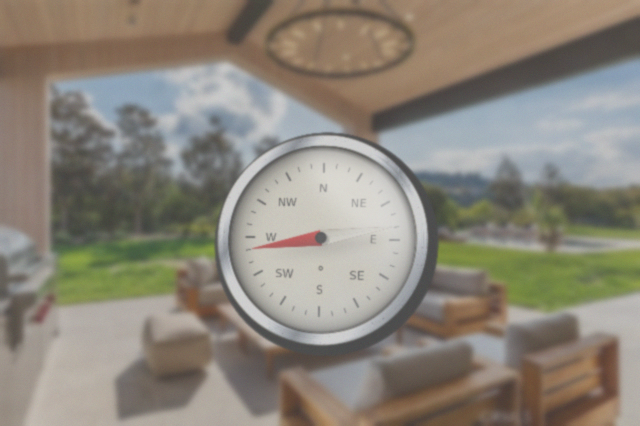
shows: 260 °
